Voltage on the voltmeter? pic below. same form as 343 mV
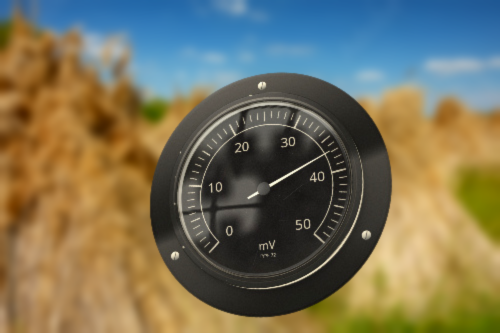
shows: 37 mV
